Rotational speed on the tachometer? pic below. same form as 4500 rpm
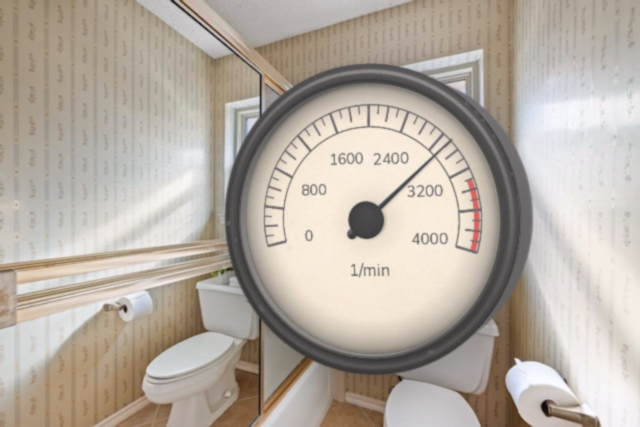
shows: 2900 rpm
